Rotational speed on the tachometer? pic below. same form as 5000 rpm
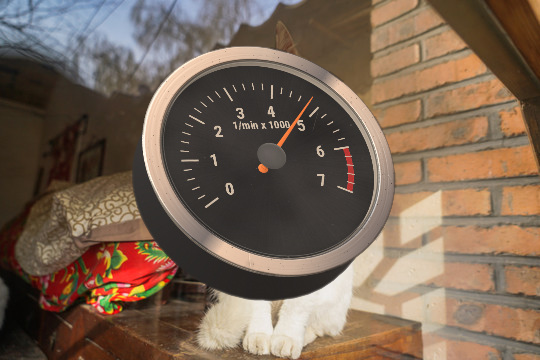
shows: 4800 rpm
